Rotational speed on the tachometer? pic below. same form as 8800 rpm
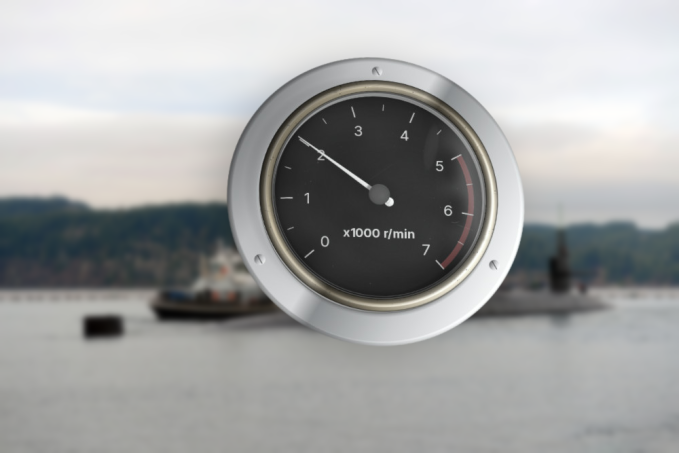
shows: 2000 rpm
